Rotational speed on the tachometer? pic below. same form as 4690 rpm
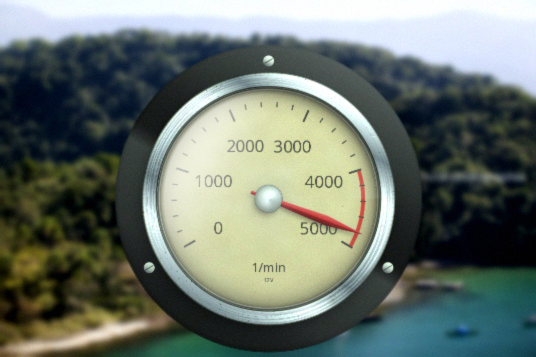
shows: 4800 rpm
